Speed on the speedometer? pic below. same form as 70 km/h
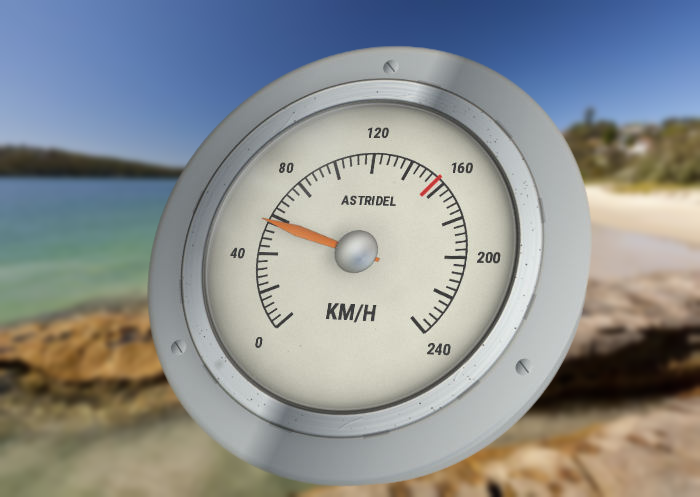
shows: 56 km/h
